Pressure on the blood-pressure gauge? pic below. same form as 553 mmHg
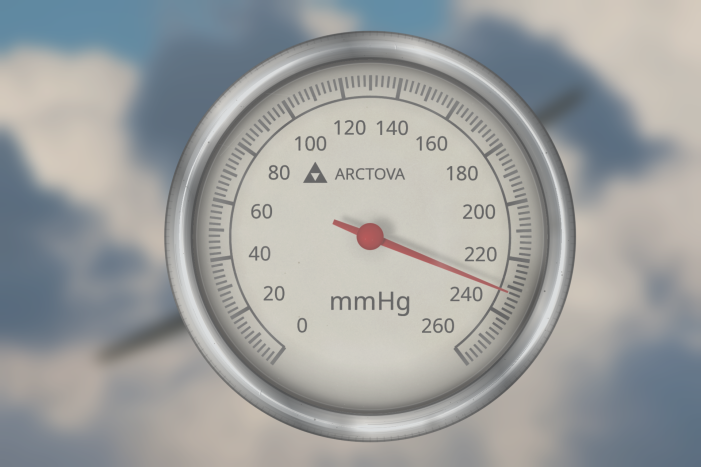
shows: 232 mmHg
